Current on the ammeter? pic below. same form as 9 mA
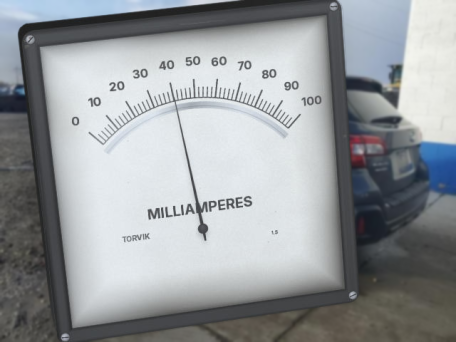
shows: 40 mA
